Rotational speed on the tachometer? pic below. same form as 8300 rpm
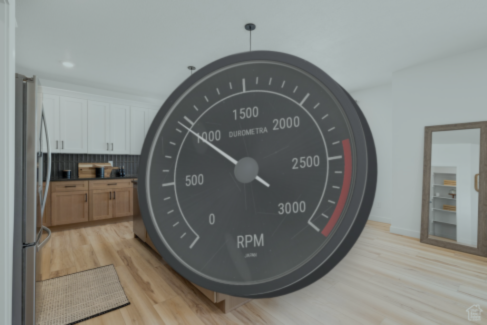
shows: 950 rpm
